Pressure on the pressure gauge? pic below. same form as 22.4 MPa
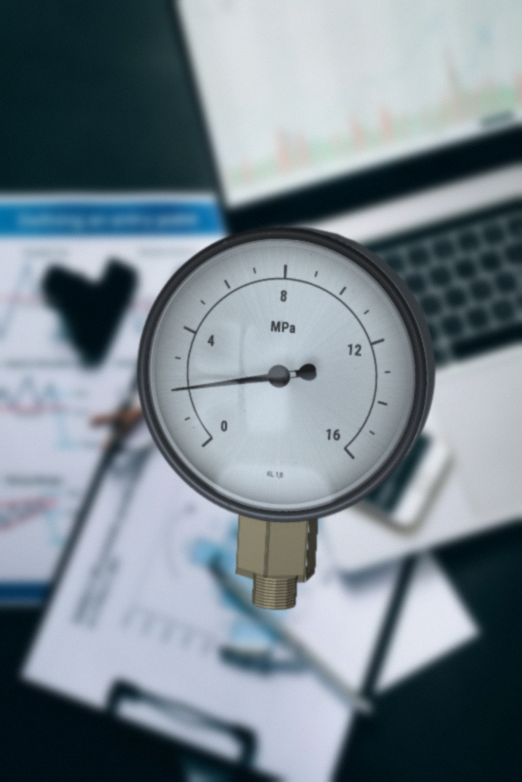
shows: 2 MPa
